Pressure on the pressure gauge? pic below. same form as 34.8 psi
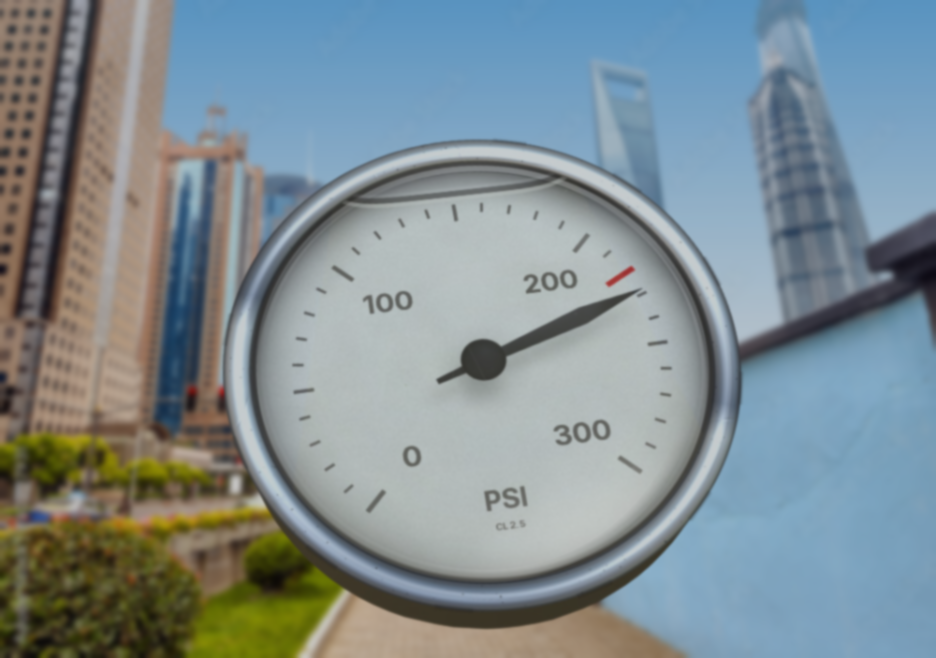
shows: 230 psi
